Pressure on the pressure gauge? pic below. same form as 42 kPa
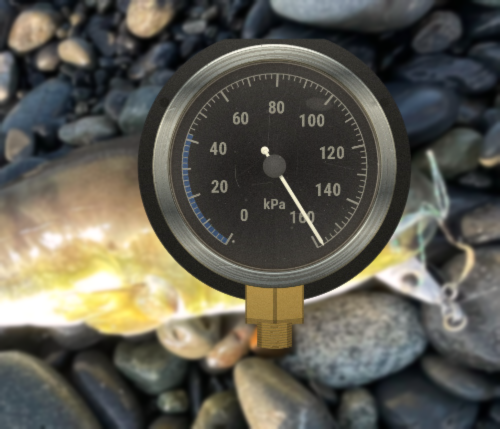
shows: 158 kPa
